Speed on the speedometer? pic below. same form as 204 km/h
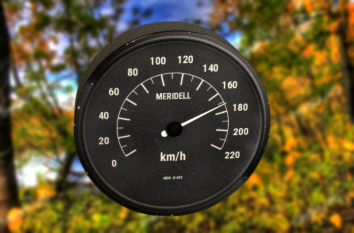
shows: 170 km/h
